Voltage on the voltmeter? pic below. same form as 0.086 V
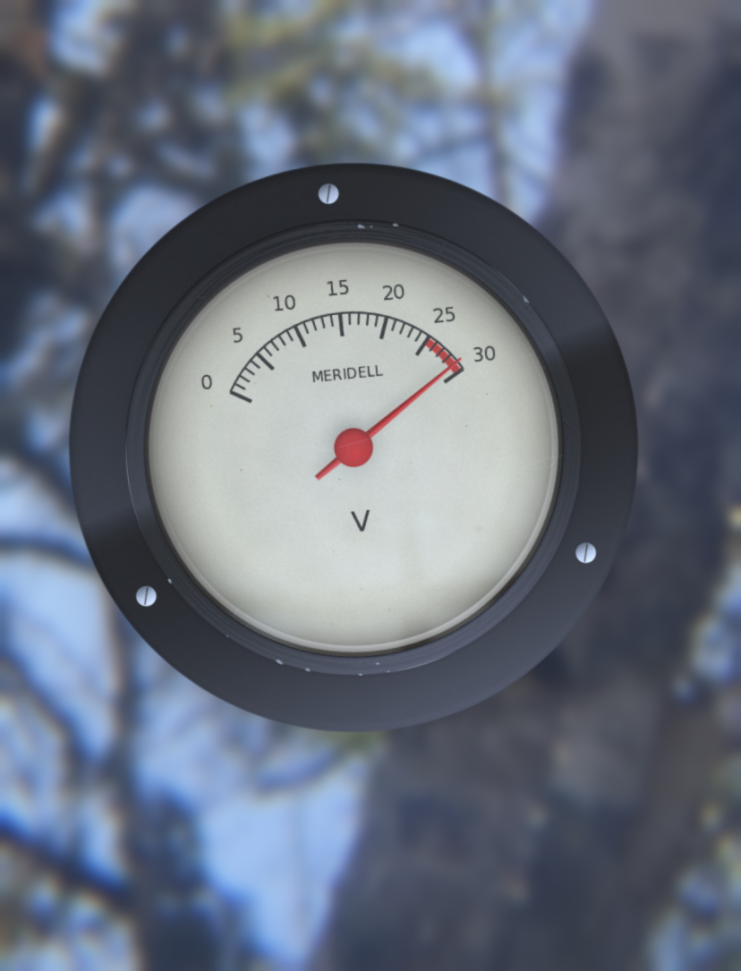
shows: 29 V
